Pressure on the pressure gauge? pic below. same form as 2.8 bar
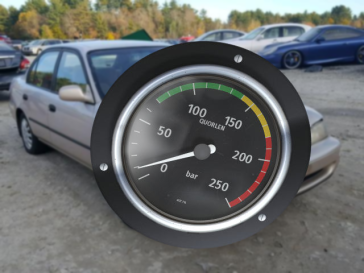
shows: 10 bar
